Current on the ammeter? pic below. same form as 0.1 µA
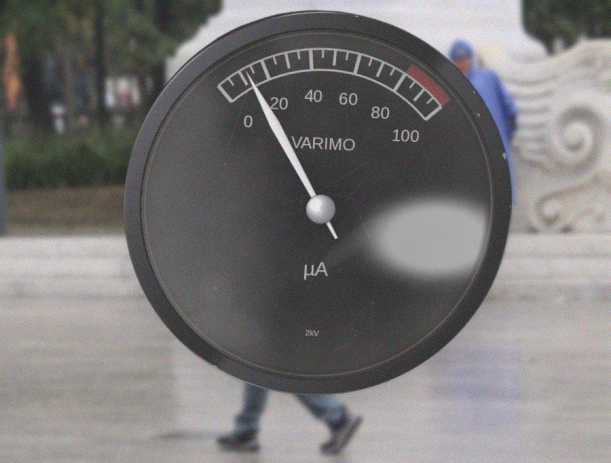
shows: 12.5 µA
